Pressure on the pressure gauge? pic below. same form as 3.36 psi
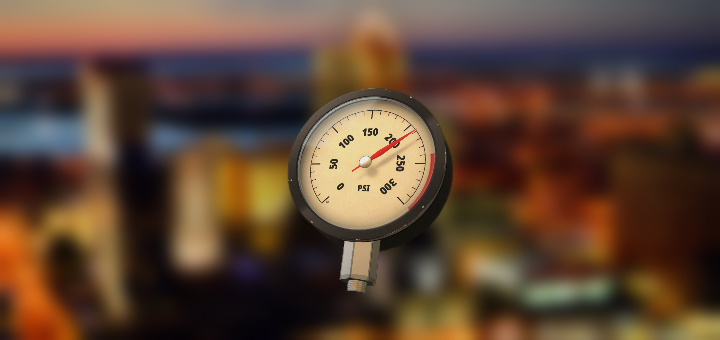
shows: 210 psi
